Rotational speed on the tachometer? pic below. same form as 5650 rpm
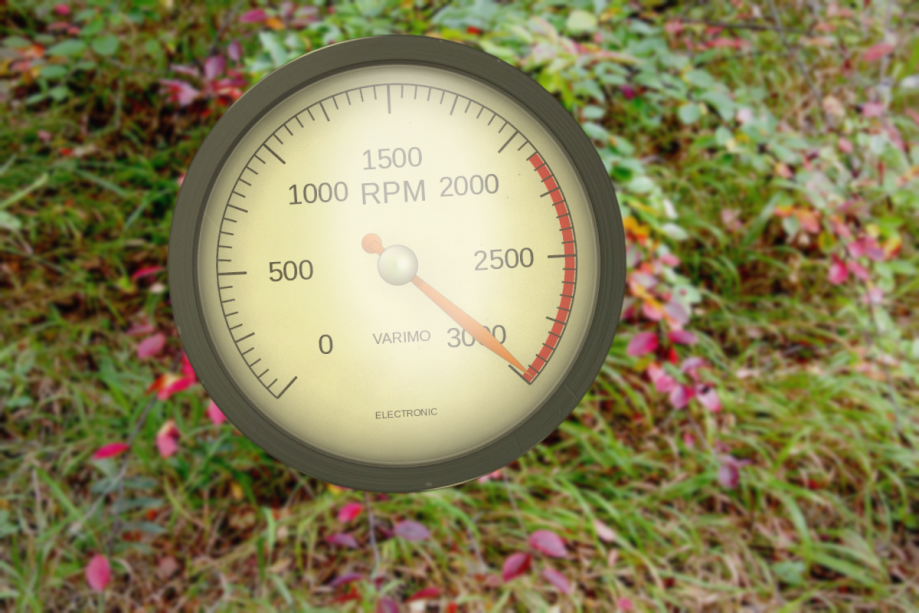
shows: 2975 rpm
